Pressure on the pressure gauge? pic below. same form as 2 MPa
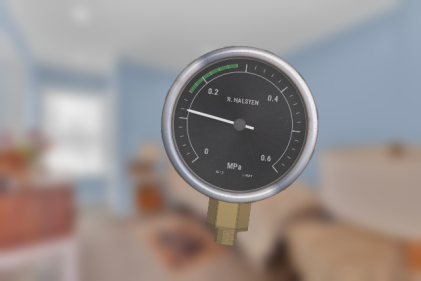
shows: 0.12 MPa
